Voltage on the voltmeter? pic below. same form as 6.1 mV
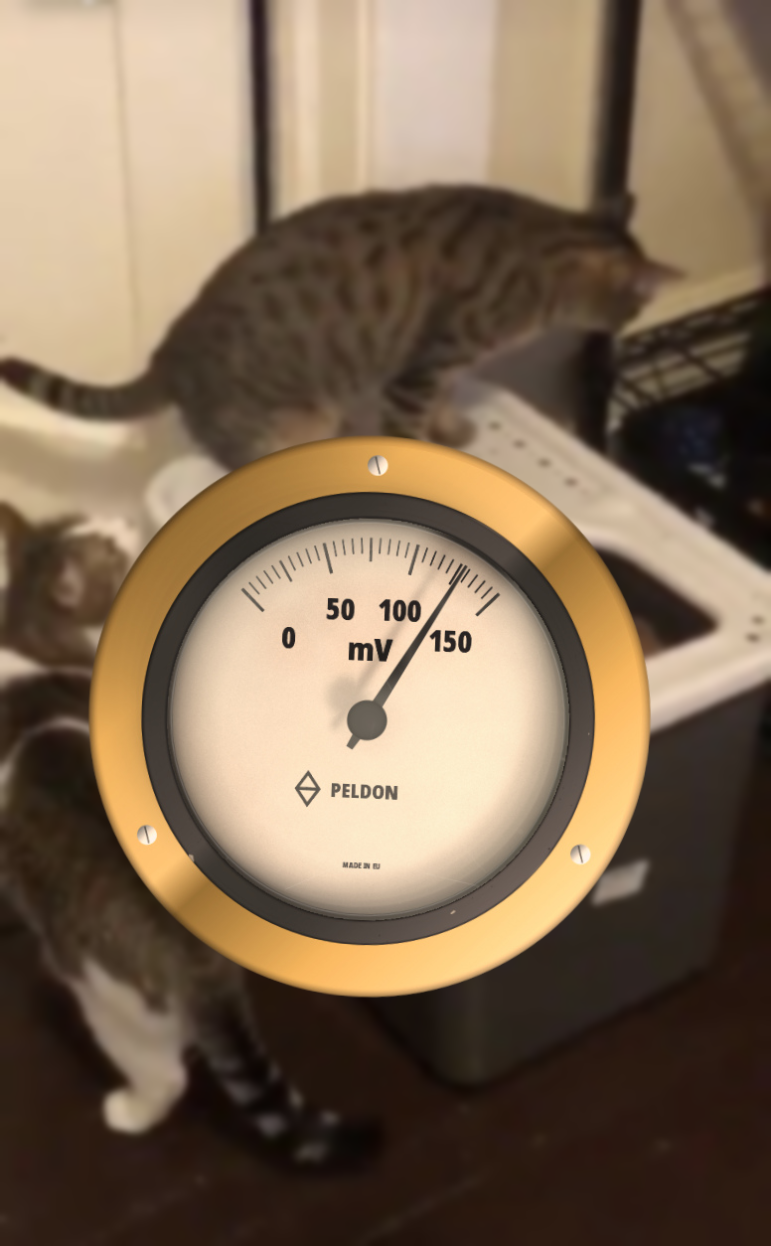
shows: 127.5 mV
